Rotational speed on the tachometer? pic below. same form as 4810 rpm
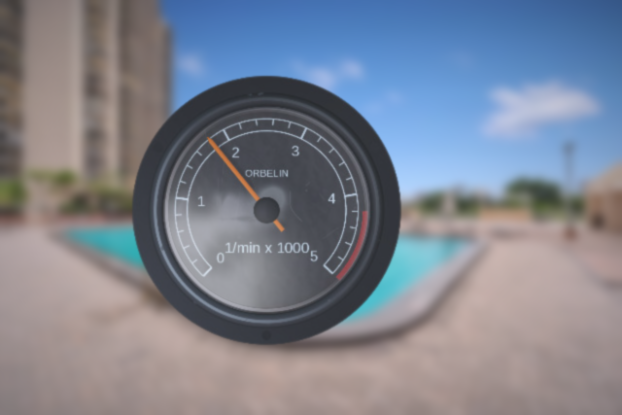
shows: 1800 rpm
